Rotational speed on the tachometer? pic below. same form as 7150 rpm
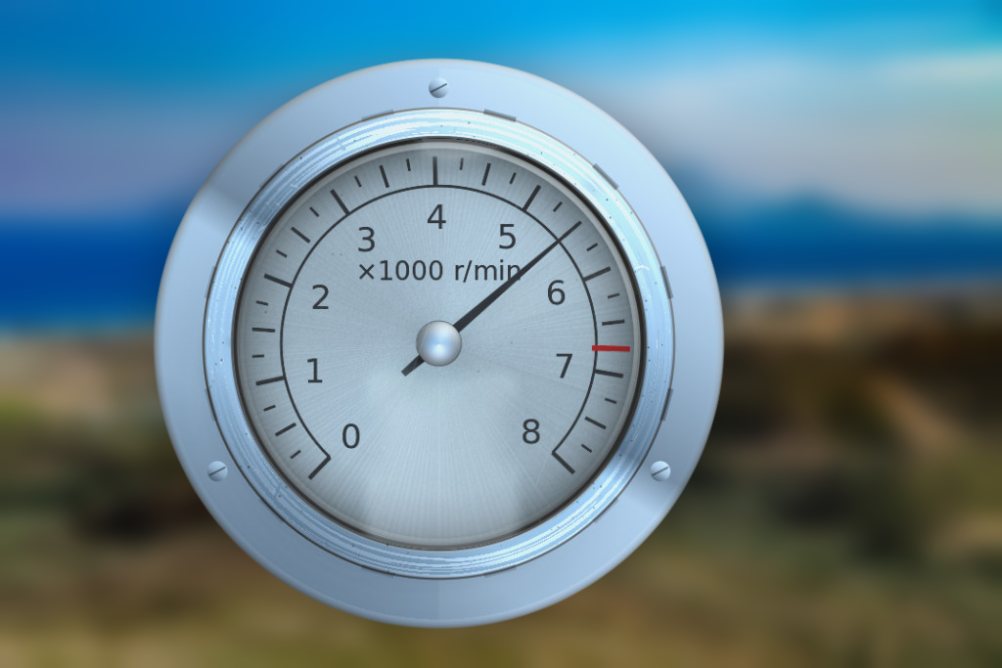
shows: 5500 rpm
